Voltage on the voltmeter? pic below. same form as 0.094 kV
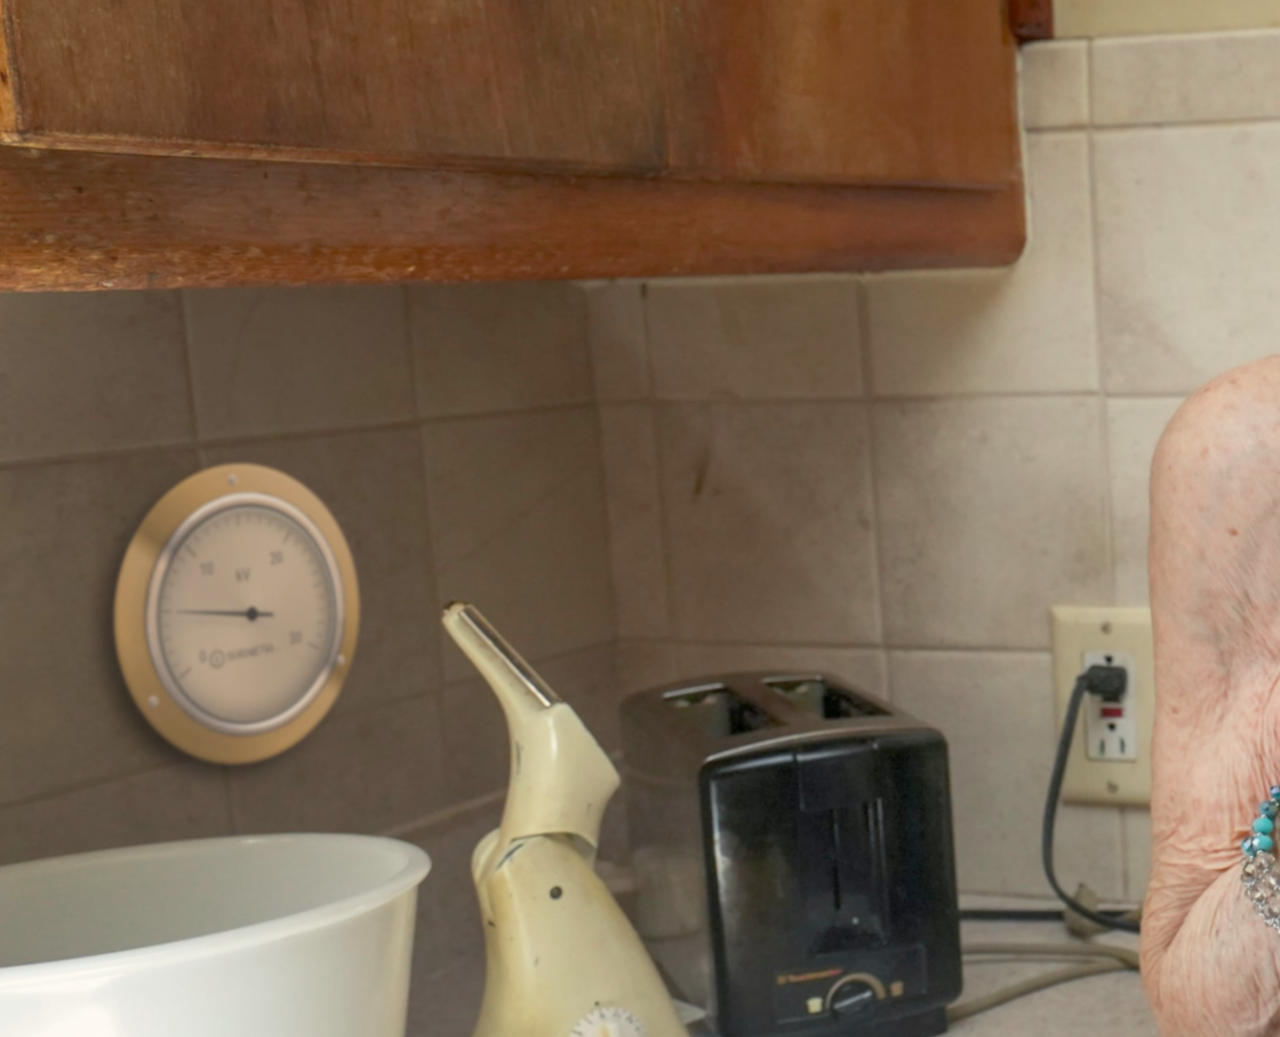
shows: 5 kV
